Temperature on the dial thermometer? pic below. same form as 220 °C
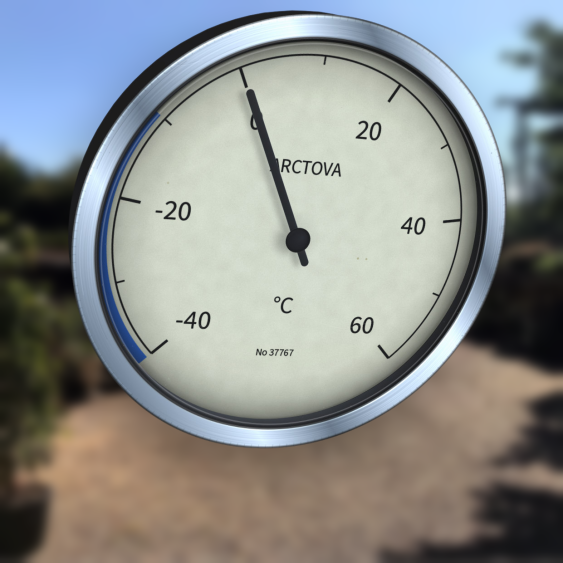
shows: 0 °C
